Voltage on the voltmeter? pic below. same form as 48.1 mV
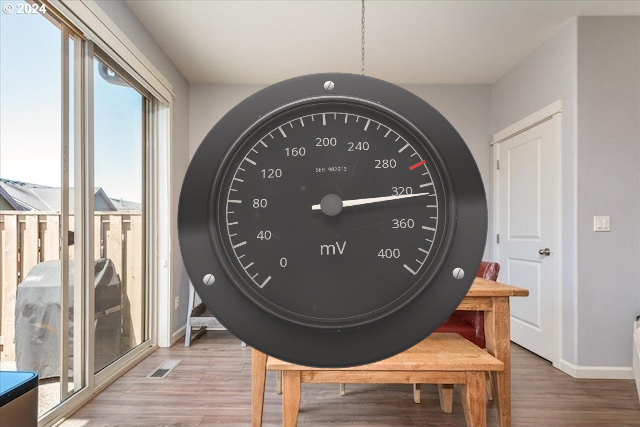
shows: 330 mV
